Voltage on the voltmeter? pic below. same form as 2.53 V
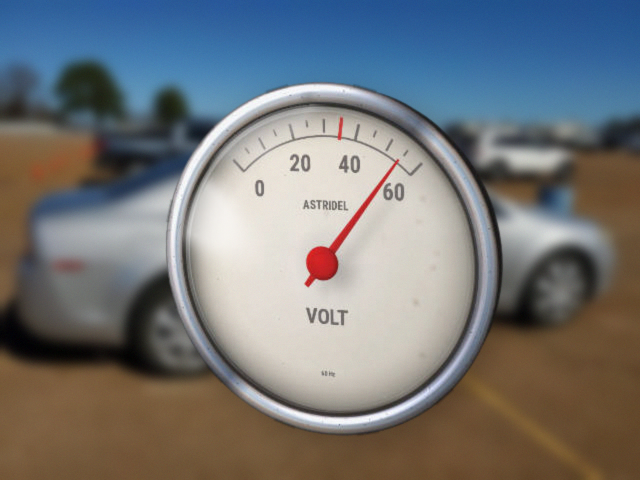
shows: 55 V
